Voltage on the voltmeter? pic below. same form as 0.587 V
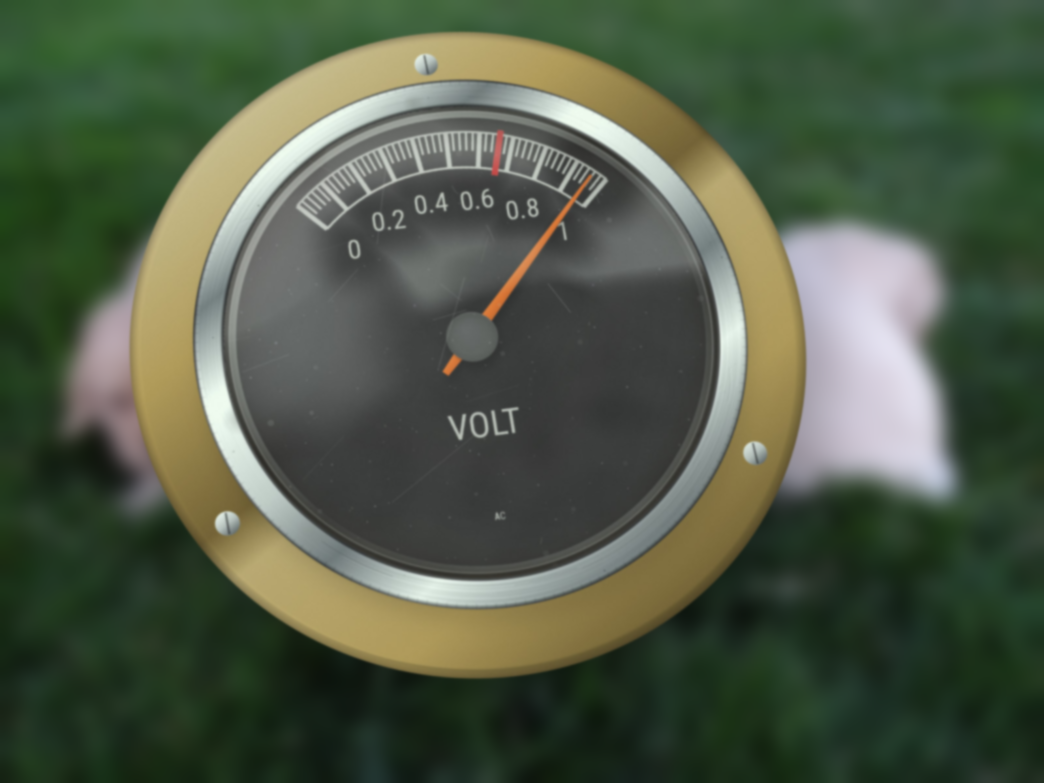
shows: 0.96 V
